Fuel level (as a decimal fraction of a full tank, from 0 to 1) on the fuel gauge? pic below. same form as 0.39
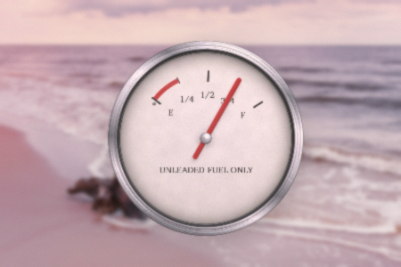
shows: 0.75
